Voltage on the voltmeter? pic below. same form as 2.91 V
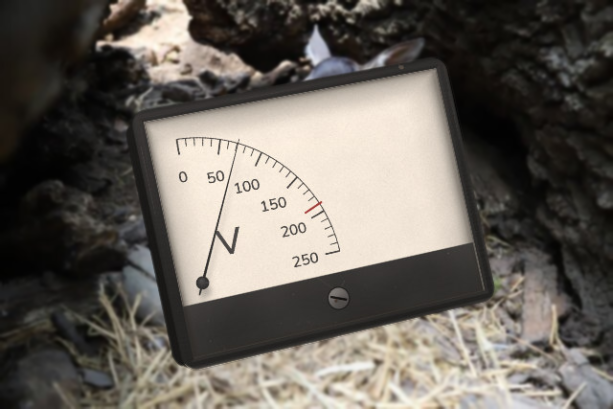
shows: 70 V
